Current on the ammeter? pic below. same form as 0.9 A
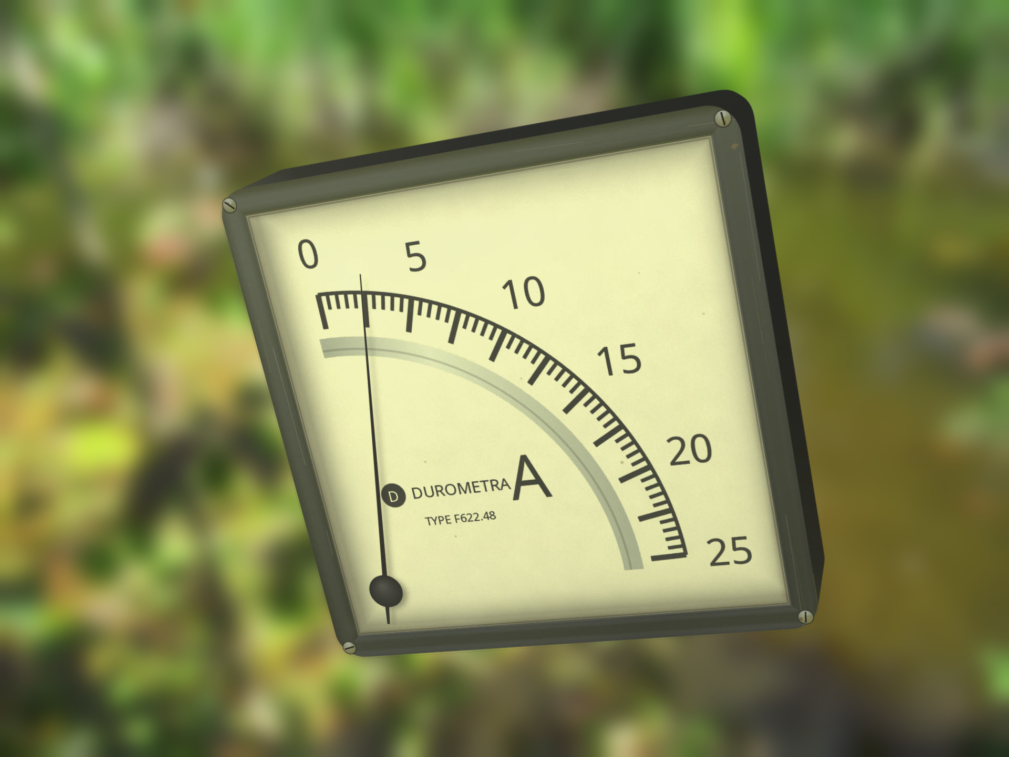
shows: 2.5 A
